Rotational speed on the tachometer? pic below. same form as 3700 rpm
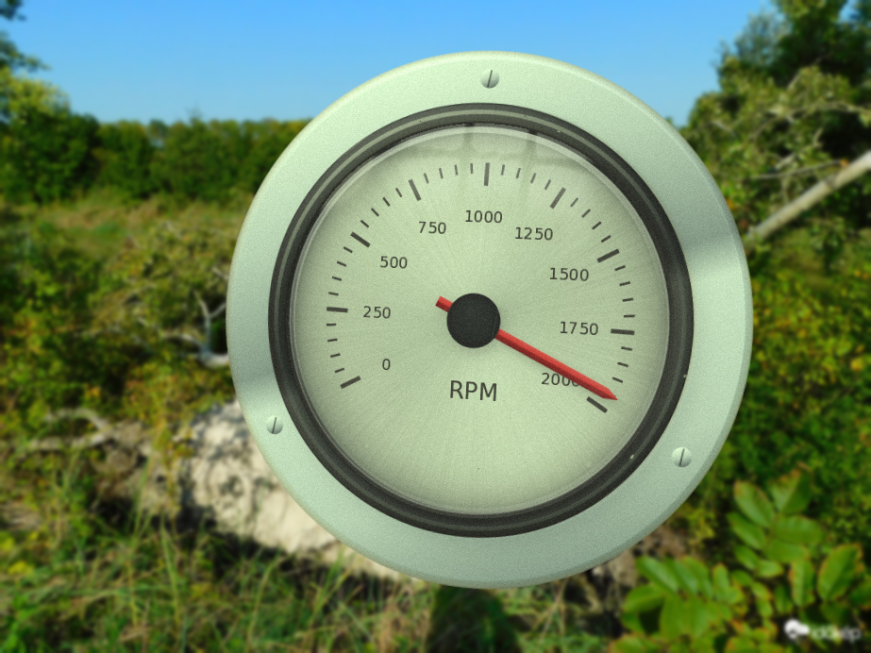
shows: 1950 rpm
